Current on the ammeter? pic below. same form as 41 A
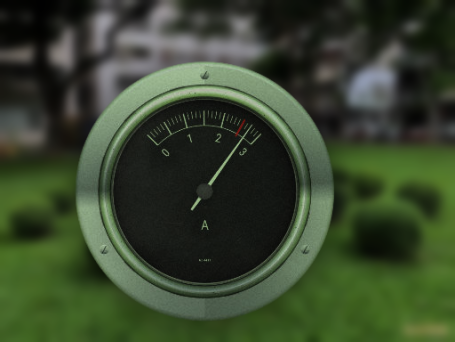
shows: 2.7 A
